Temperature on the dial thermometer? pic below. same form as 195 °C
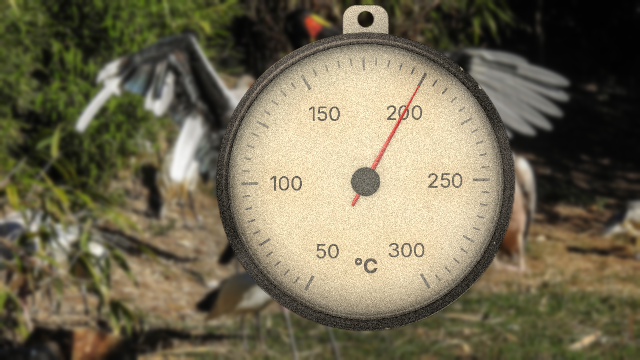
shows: 200 °C
